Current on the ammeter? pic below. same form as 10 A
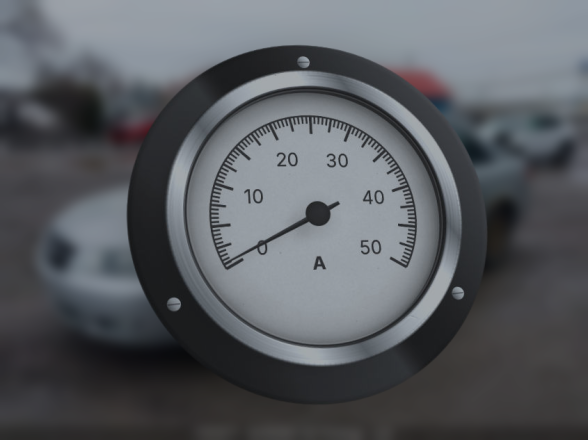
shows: 0.5 A
